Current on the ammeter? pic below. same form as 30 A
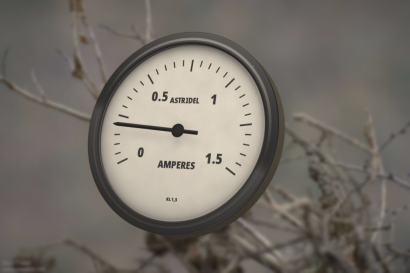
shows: 0.2 A
